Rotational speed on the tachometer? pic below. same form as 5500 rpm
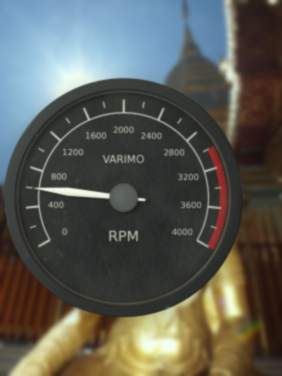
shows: 600 rpm
